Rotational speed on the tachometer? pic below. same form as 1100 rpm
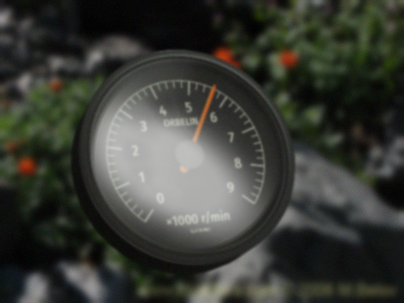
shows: 5600 rpm
